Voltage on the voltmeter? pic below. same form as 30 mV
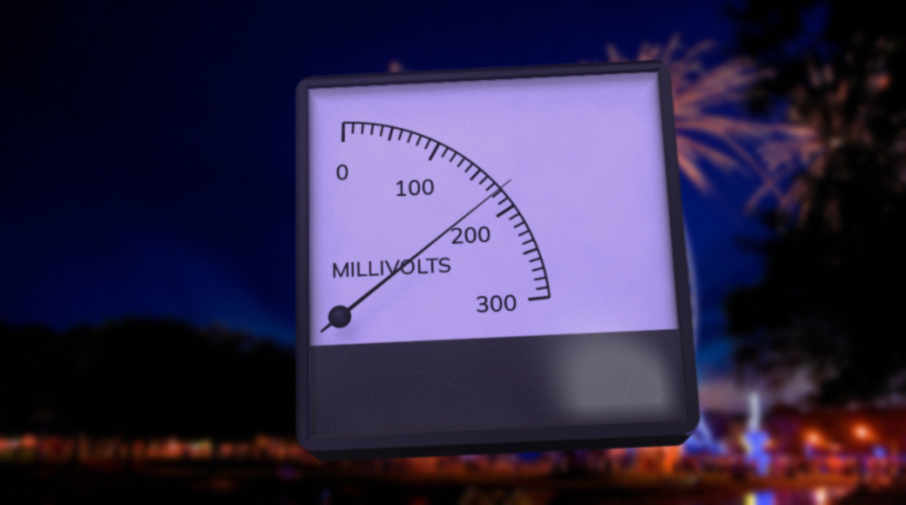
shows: 180 mV
